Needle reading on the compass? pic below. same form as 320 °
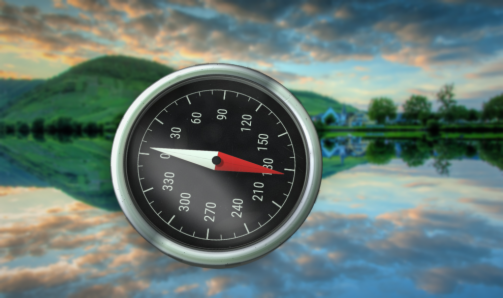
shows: 185 °
